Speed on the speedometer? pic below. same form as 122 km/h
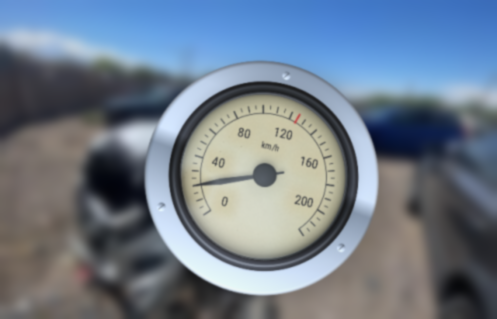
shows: 20 km/h
